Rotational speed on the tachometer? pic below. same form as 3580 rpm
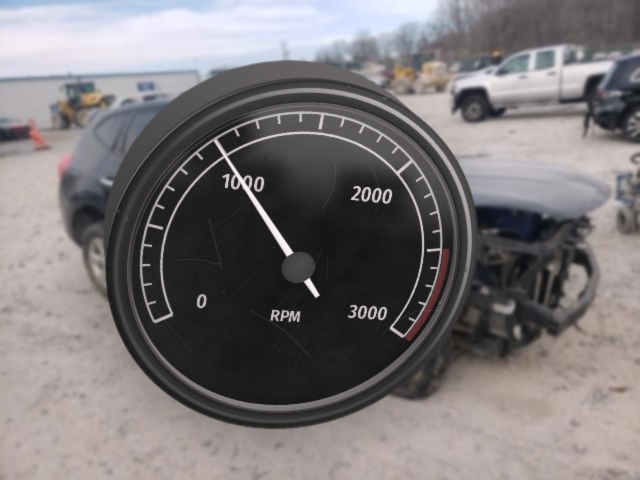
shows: 1000 rpm
